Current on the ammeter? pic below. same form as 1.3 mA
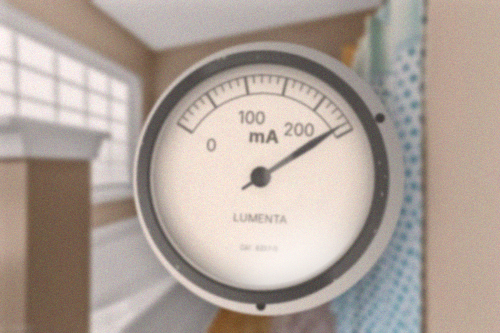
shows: 240 mA
